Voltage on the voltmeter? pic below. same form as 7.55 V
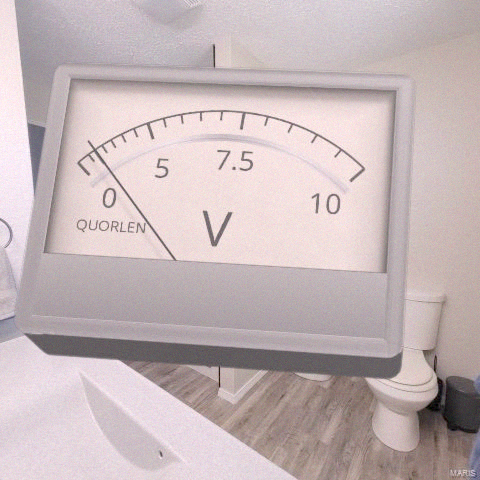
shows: 2.5 V
